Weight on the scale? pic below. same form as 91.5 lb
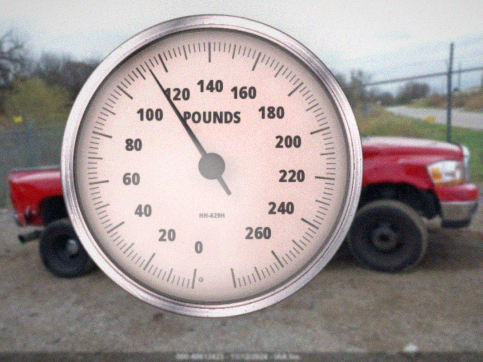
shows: 114 lb
